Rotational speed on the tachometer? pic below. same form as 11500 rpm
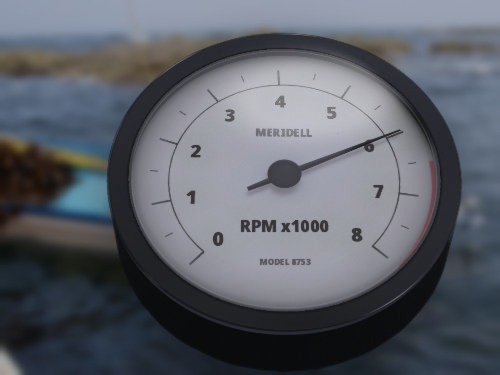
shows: 6000 rpm
